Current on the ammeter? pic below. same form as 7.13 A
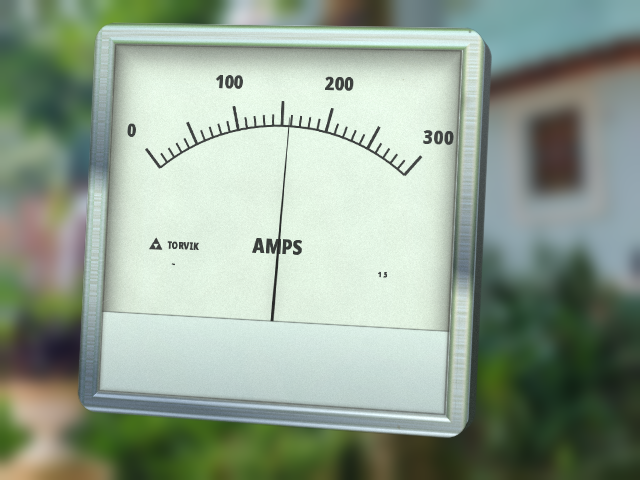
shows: 160 A
